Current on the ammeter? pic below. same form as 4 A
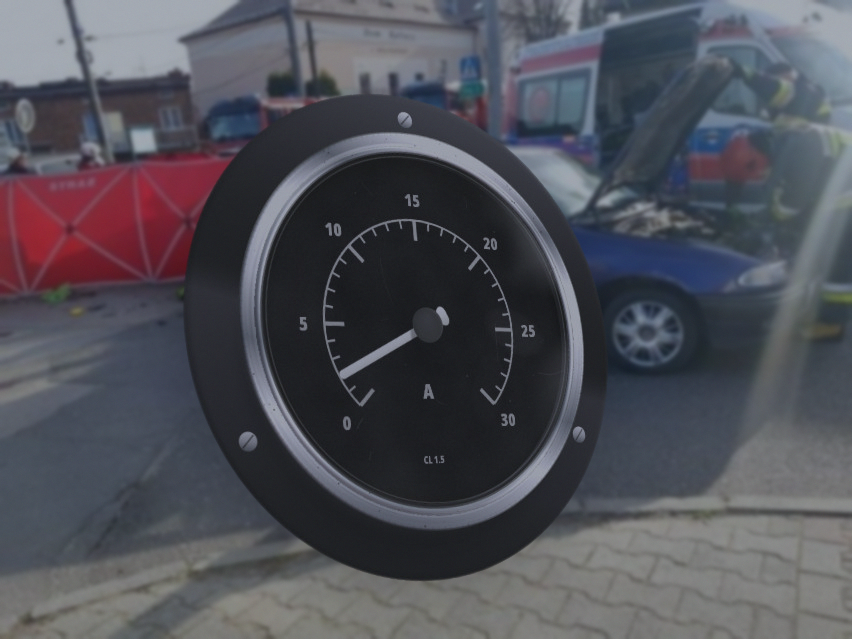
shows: 2 A
